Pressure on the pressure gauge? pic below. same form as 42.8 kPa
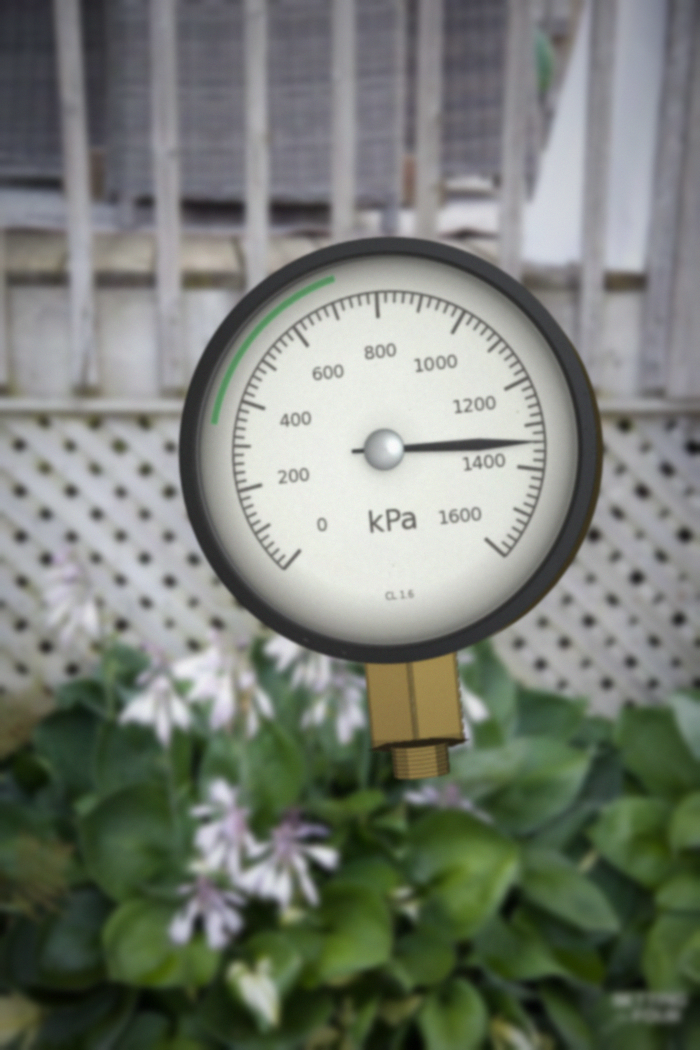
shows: 1340 kPa
